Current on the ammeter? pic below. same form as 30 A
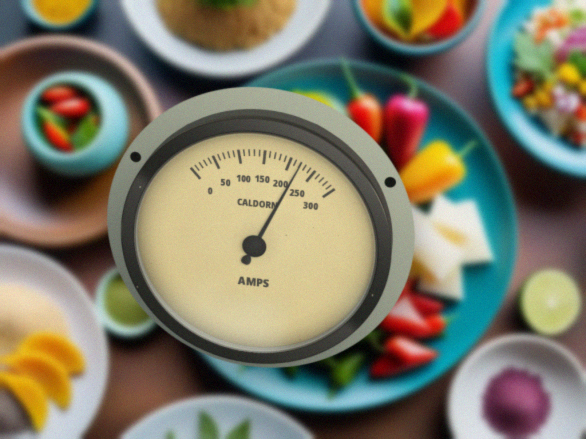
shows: 220 A
